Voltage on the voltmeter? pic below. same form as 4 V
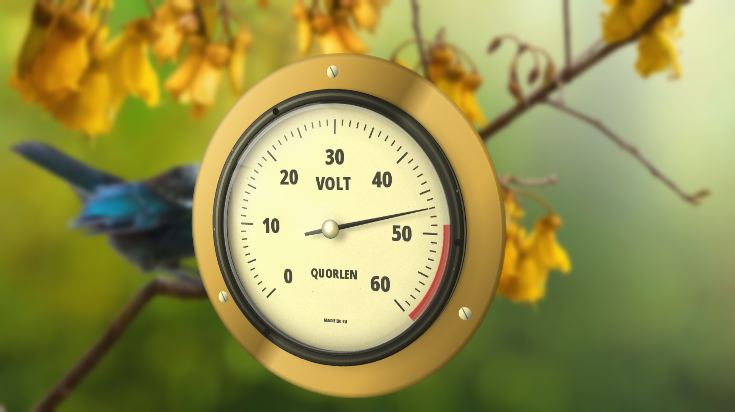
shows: 47 V
